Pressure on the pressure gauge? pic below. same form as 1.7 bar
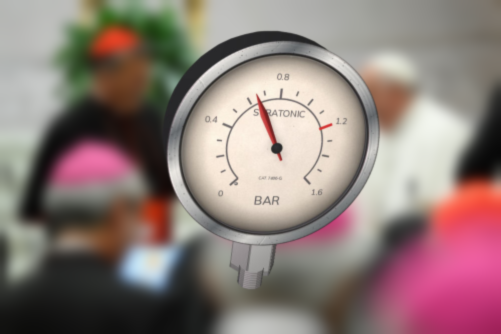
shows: 0.65 bar
